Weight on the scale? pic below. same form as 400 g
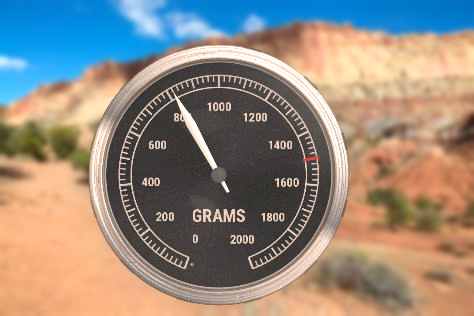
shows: 820 g
